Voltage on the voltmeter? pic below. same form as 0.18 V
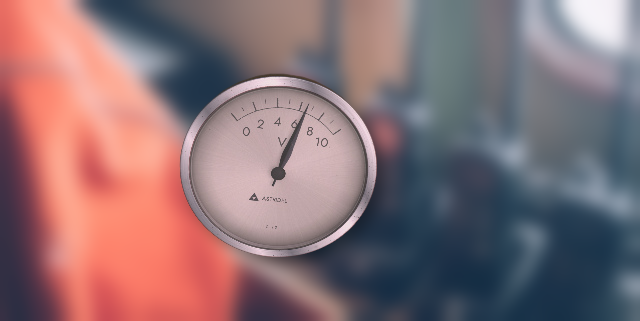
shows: 6.5 V
